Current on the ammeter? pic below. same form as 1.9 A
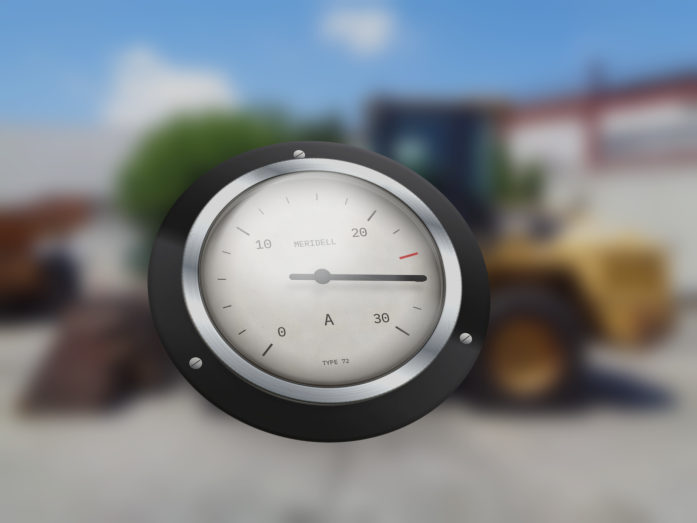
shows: 26 A
